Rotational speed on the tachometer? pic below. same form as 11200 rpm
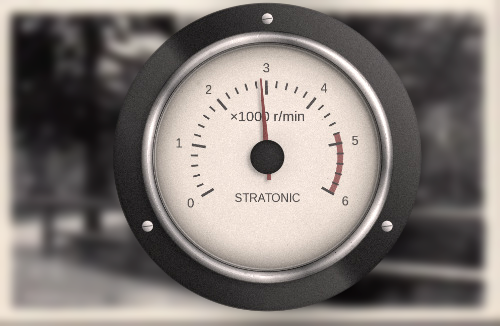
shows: 2900 rpm
